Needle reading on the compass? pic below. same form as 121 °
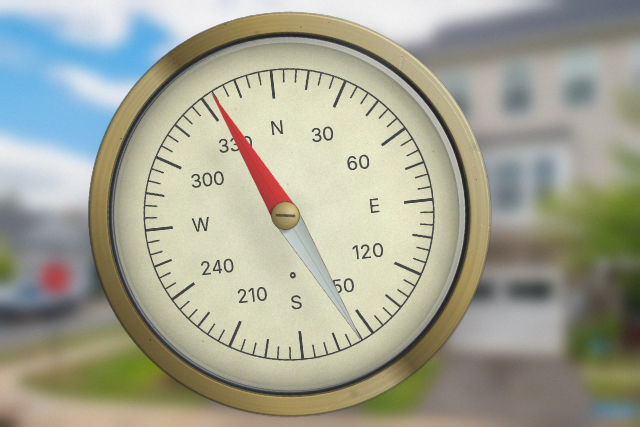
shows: 335 °
